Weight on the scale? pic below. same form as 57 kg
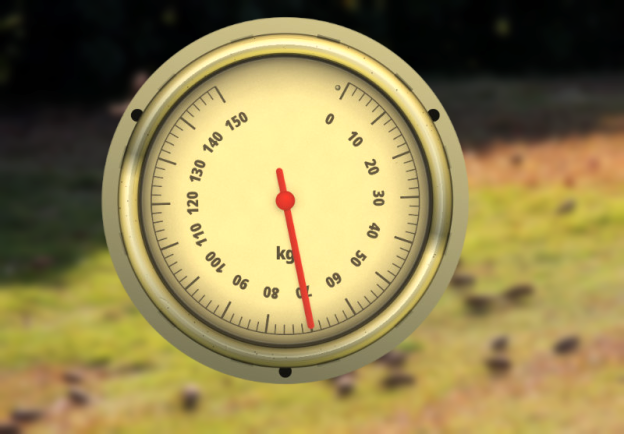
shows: 70 kg
